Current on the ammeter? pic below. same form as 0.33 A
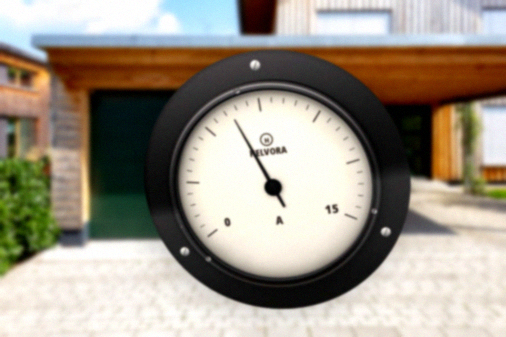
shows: 6.25 A
